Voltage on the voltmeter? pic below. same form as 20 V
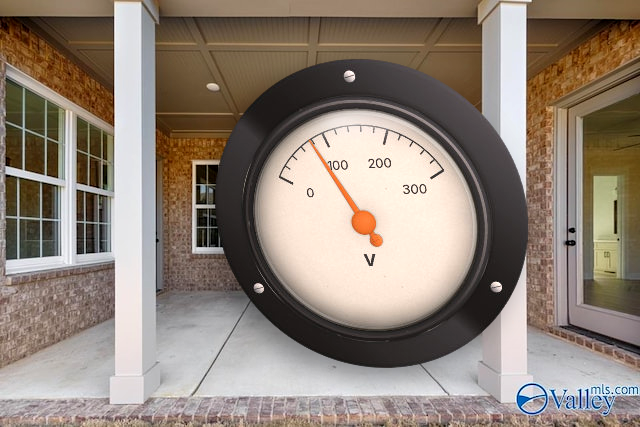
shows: 80 V
